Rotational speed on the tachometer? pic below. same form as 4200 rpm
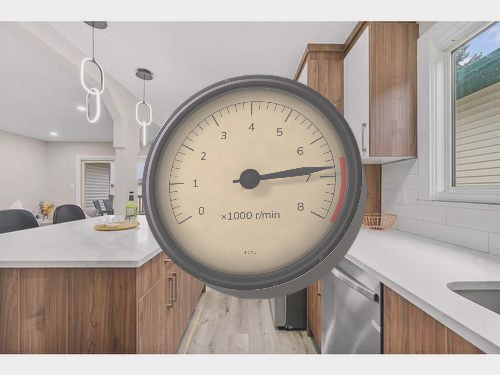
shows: 6800 rpm
